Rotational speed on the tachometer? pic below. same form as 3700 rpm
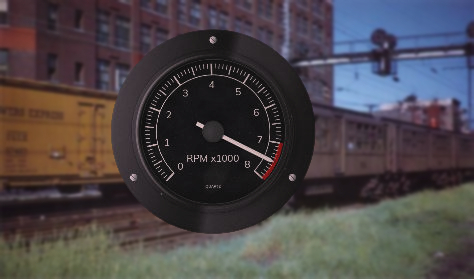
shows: 7500 rpm
